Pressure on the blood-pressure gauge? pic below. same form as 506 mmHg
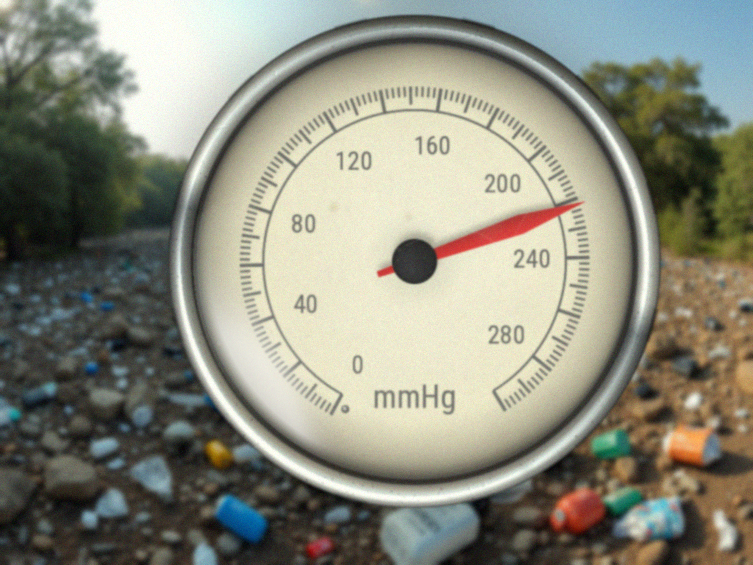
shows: 222 mmHg
